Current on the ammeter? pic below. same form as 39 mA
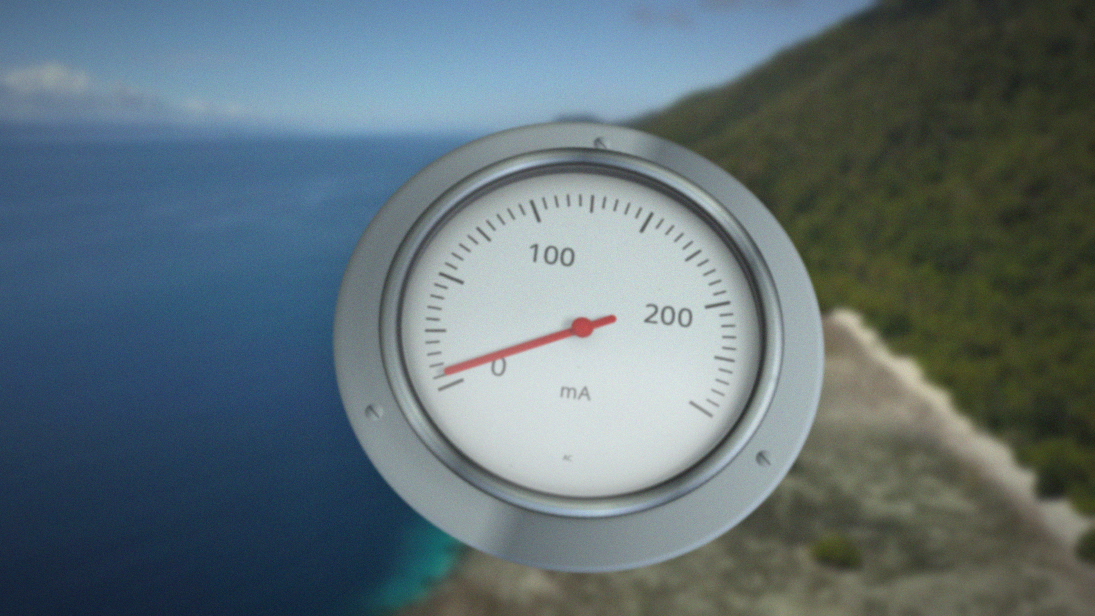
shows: 5 mA
